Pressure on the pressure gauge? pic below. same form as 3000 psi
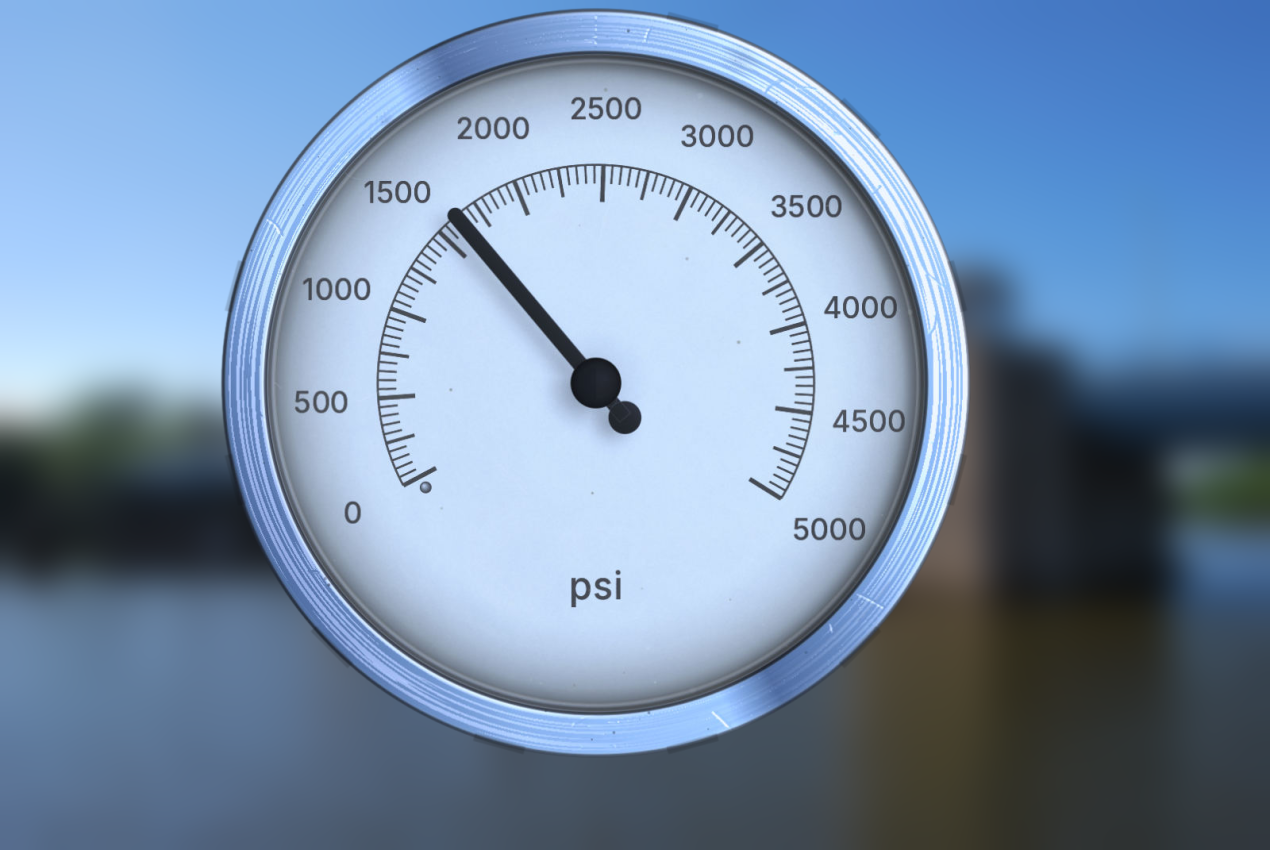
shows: 1625 psi
